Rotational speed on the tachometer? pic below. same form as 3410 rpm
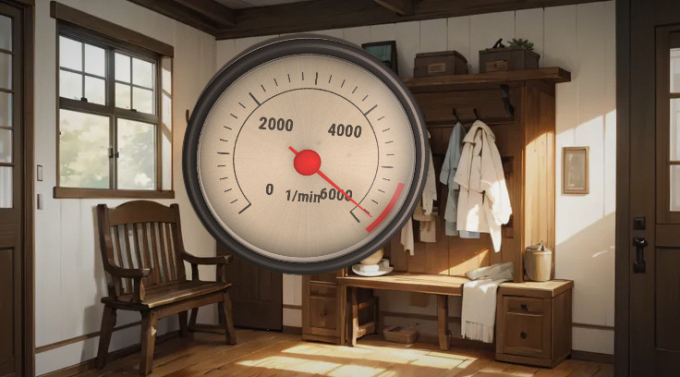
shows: 5800 rpm
